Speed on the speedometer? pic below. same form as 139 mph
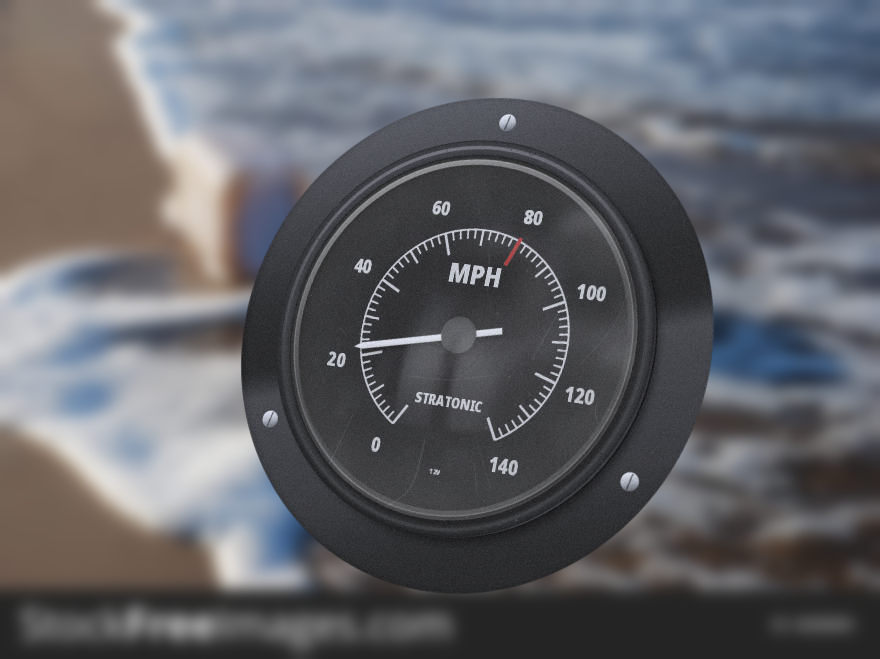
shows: 22 mph
